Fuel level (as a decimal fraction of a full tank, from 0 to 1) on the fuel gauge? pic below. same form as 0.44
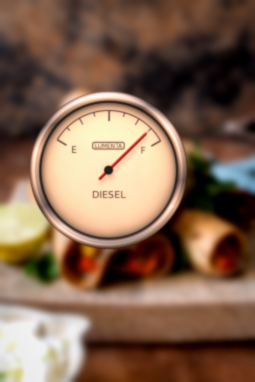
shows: 0.875
